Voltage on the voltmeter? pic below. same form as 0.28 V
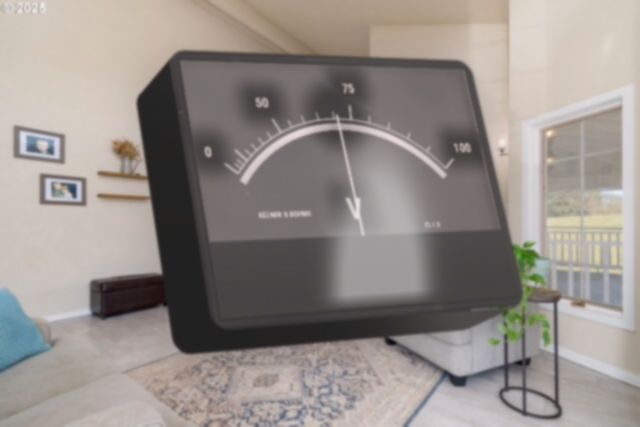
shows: 70 V
